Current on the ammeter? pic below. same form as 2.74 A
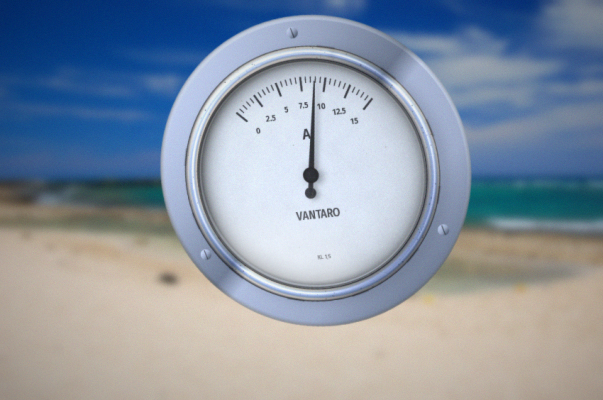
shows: 9 A
